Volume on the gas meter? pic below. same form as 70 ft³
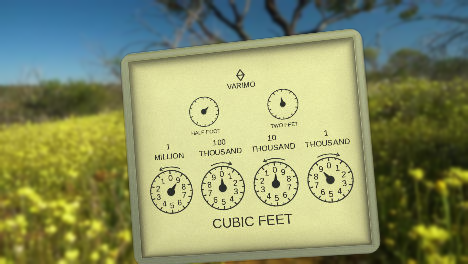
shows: 899900 ft³
